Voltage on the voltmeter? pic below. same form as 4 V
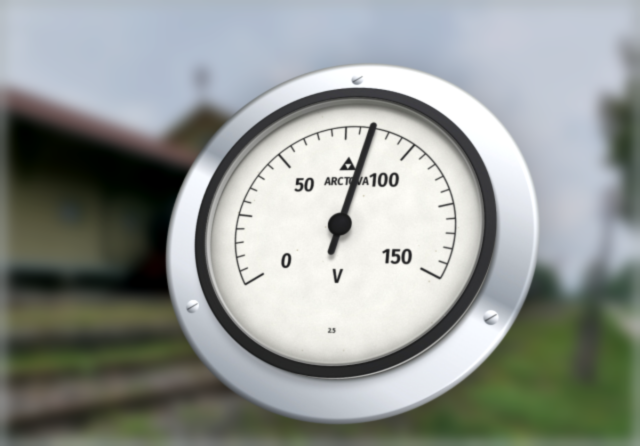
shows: 85 V
